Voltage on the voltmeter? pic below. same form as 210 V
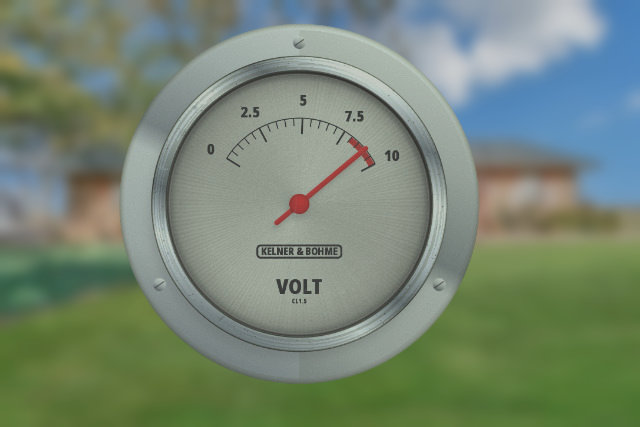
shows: 9 V
